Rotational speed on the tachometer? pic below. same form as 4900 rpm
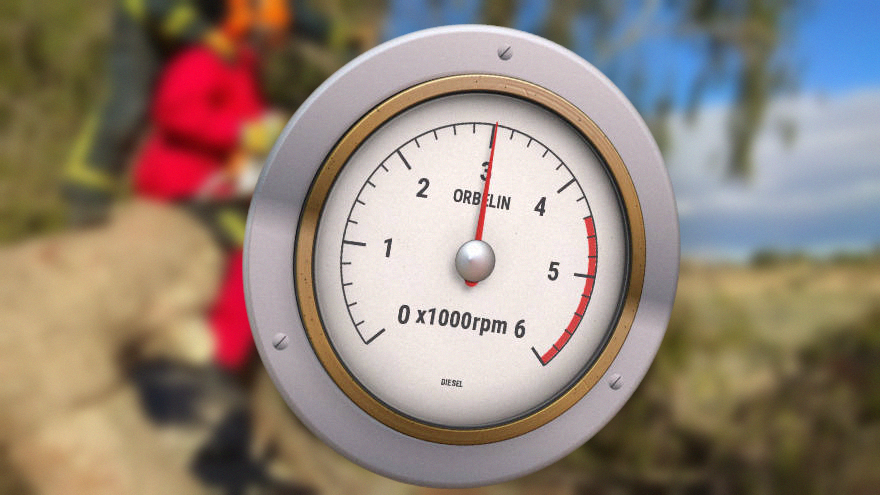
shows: 3000 rpm
